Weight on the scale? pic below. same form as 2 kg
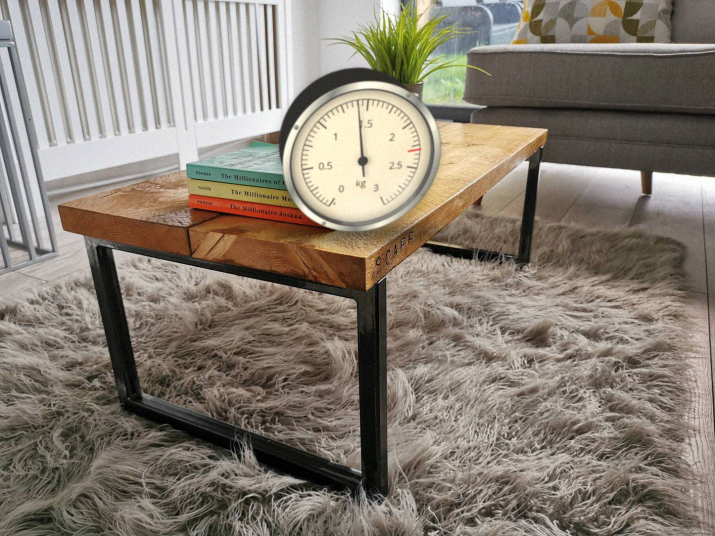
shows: 1.4 kg
